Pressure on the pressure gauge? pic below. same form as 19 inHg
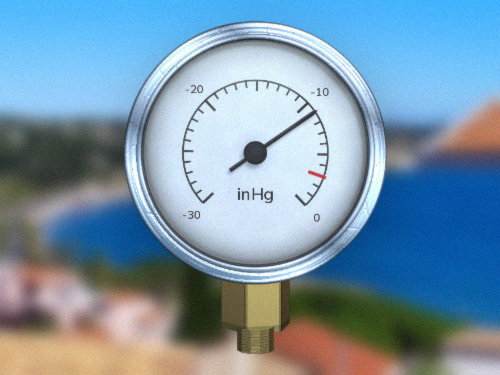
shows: -9 inHg
